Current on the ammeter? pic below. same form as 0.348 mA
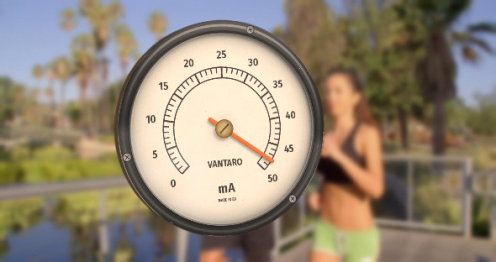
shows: 48 mA
